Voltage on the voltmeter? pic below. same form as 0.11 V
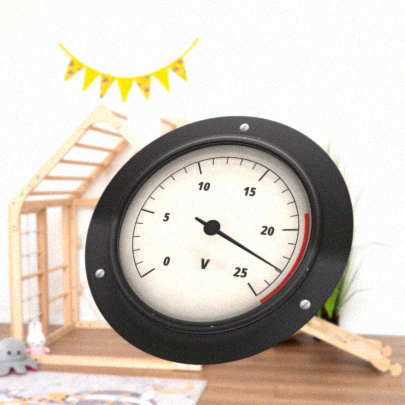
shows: 23 V
